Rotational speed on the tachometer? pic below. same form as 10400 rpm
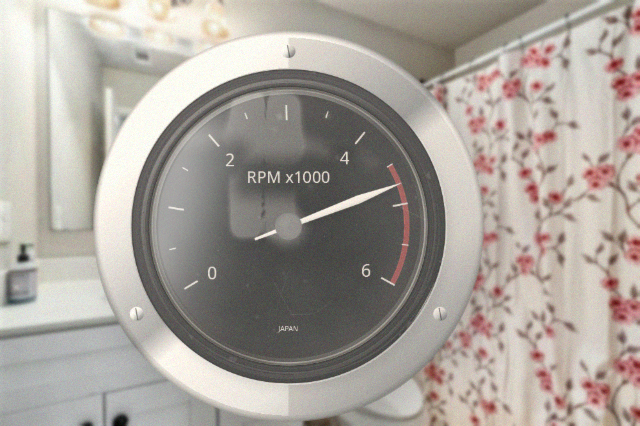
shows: 4750 rpm
